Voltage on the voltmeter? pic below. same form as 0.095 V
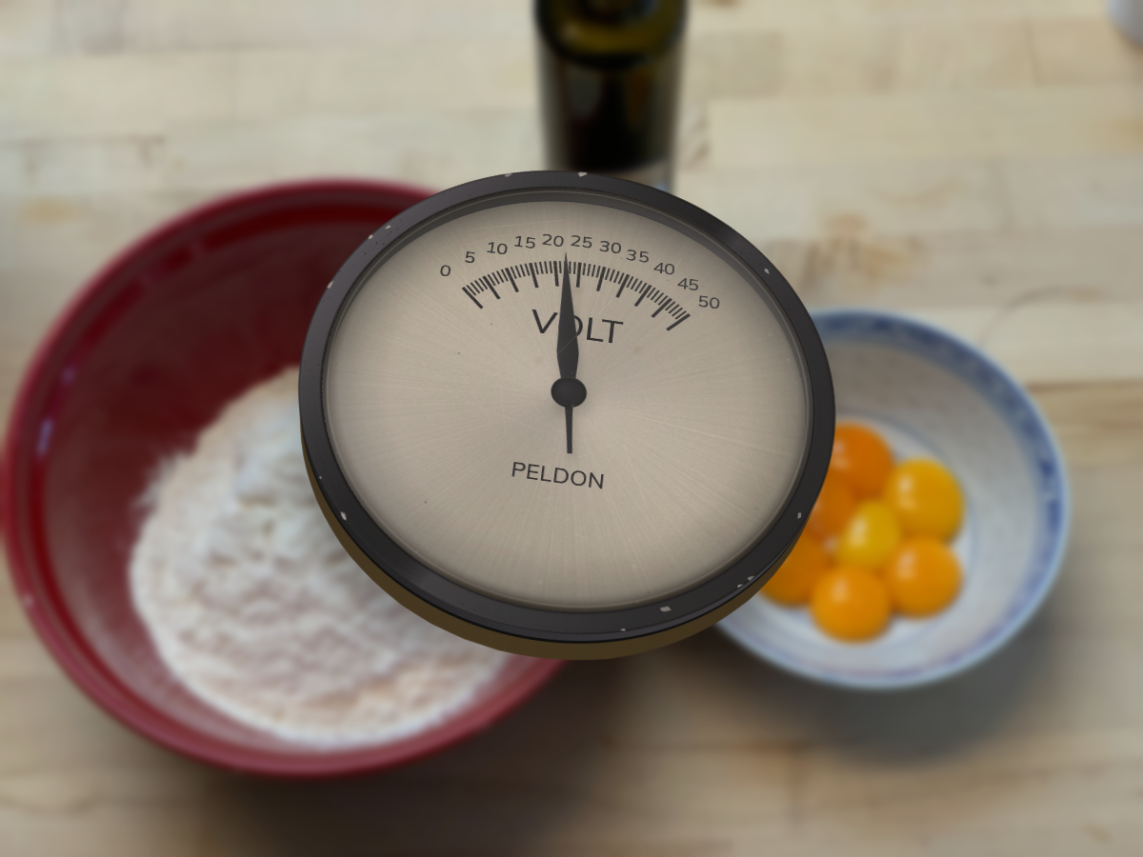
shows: 22 V
